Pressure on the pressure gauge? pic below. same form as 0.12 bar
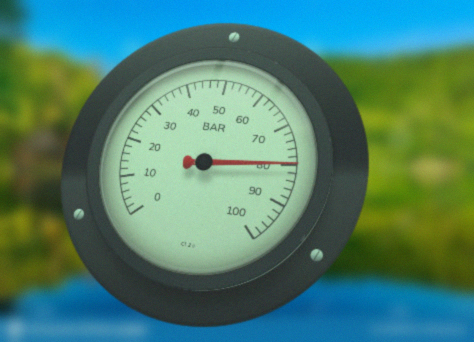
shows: 80 bar
